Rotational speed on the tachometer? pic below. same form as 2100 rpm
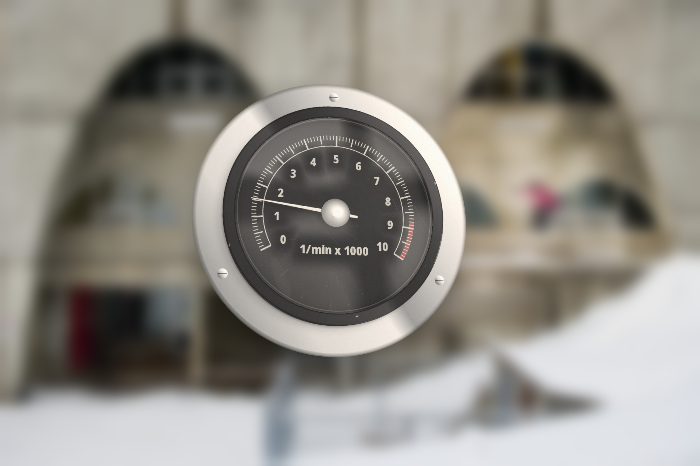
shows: 1500 rpm
